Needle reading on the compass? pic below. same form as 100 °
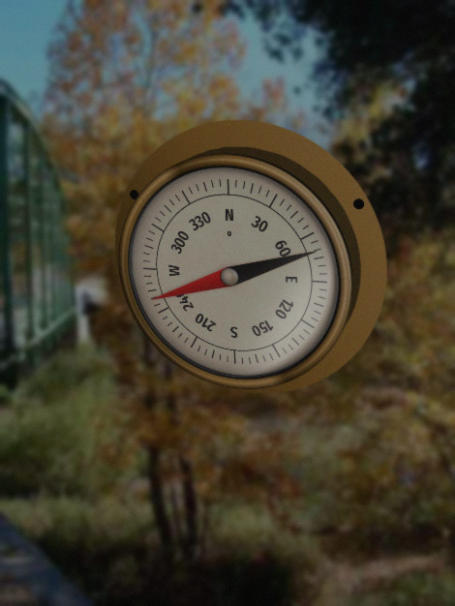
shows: 250 °
